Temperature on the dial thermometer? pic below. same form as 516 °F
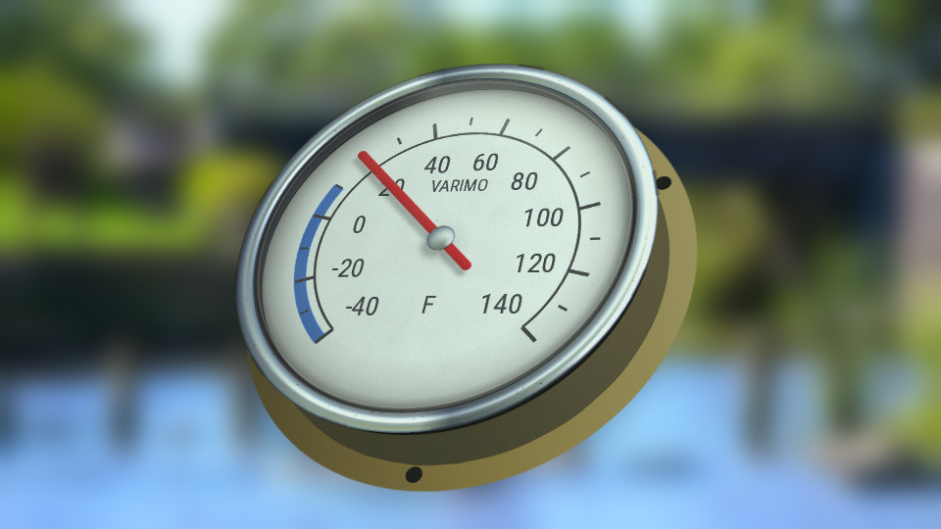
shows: 20 °F
